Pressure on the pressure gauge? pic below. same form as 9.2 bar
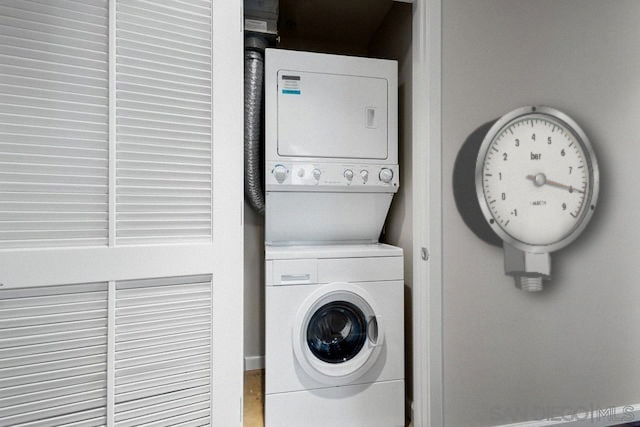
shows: 8 bar
